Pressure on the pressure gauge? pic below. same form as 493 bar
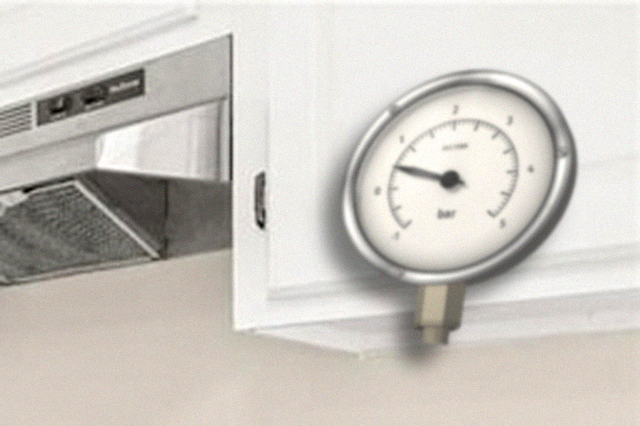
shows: 0.5 bar
